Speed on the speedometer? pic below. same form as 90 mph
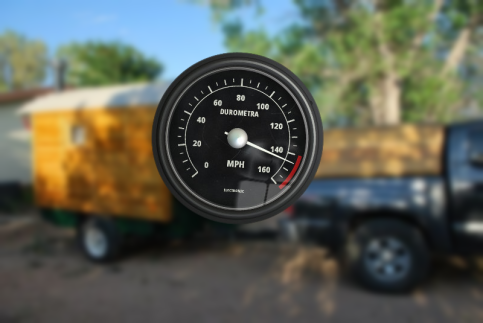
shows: 145 mph
